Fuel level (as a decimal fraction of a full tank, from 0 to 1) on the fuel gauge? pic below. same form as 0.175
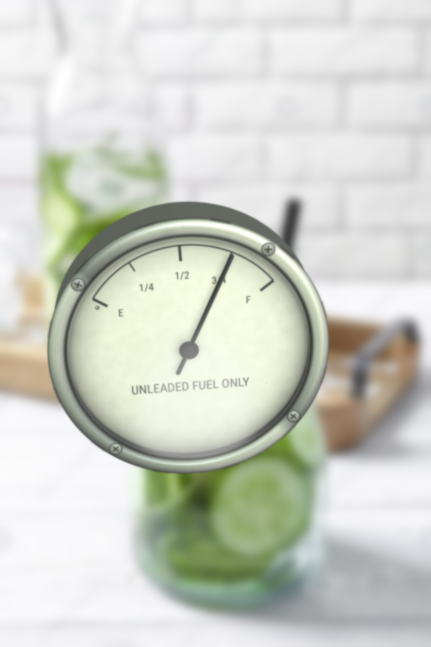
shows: 0.75
